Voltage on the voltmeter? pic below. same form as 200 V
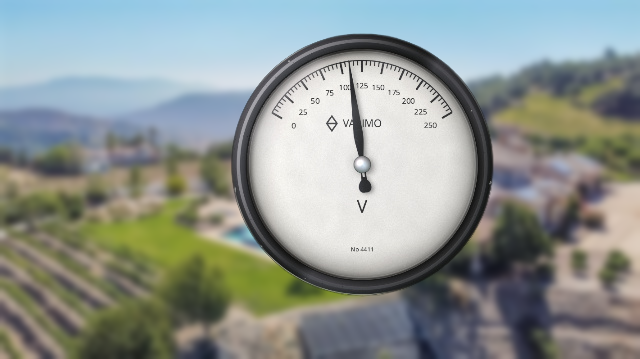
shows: 110 V
